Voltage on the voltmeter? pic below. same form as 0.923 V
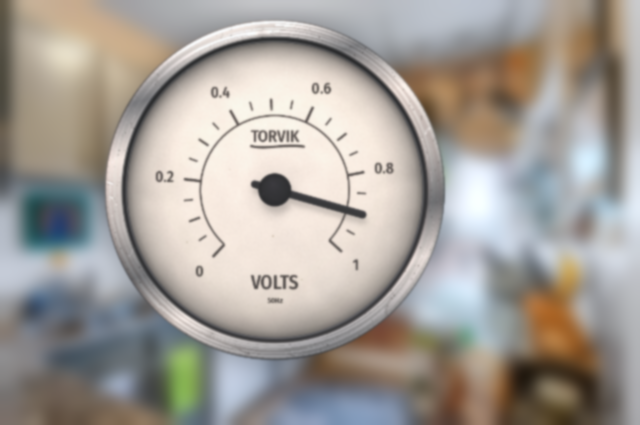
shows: 0.9 V
